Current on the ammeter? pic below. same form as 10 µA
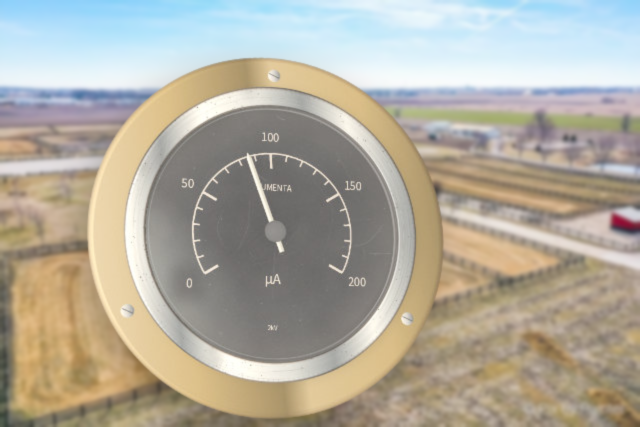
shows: 85 µA
